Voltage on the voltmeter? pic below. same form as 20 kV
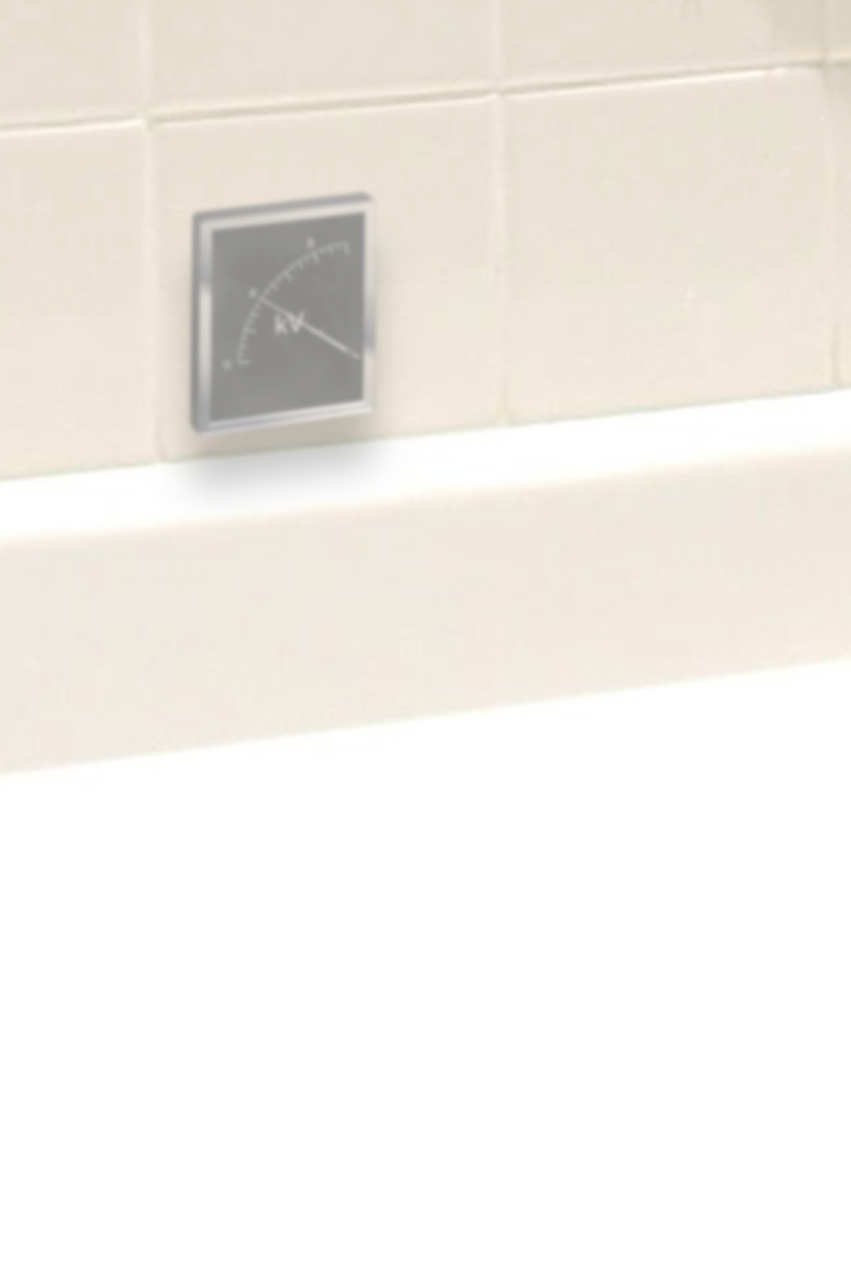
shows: 4 kV
